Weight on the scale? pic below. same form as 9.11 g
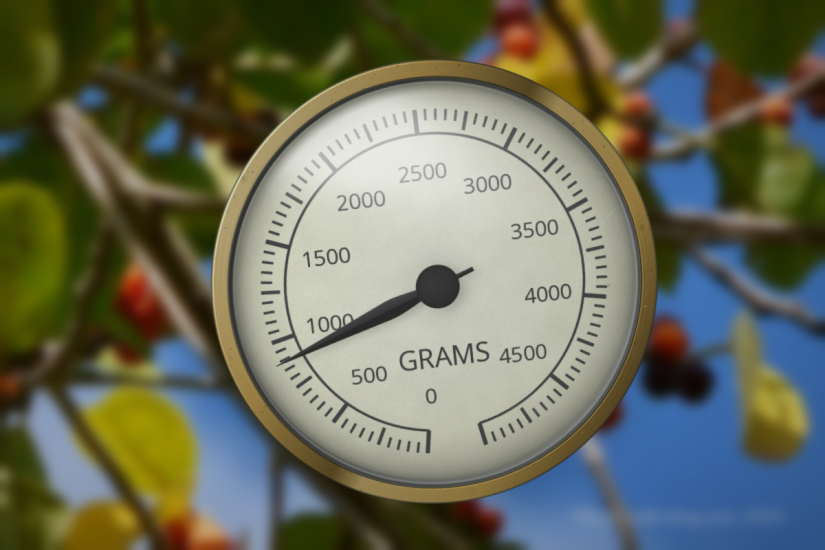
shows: 900 g
